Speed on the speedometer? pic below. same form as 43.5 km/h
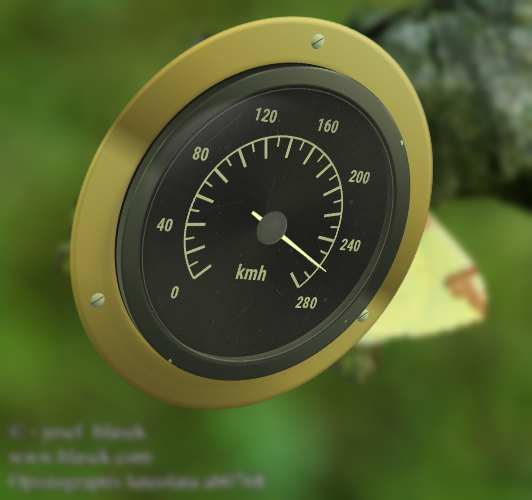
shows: 260 km/h
